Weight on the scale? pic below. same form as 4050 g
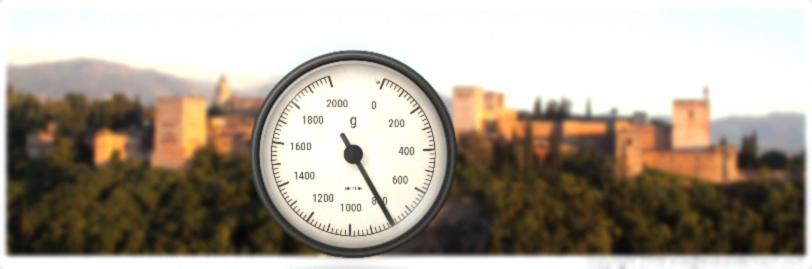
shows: 800 g
